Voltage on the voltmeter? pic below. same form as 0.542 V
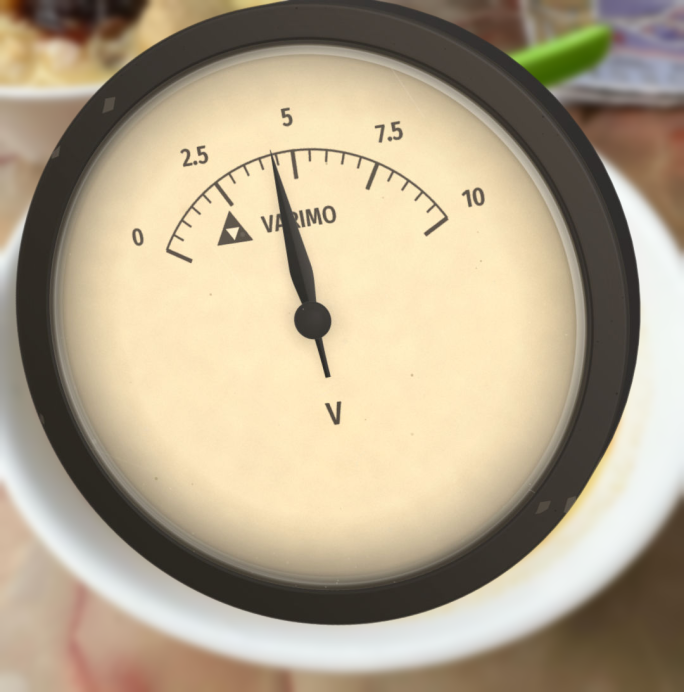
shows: 4.5 V
